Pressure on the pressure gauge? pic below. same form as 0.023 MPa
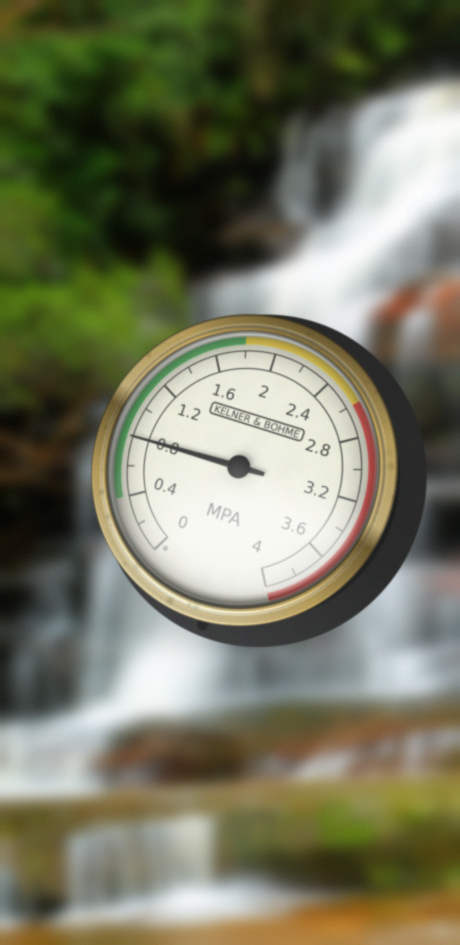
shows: 0.8 MPa
